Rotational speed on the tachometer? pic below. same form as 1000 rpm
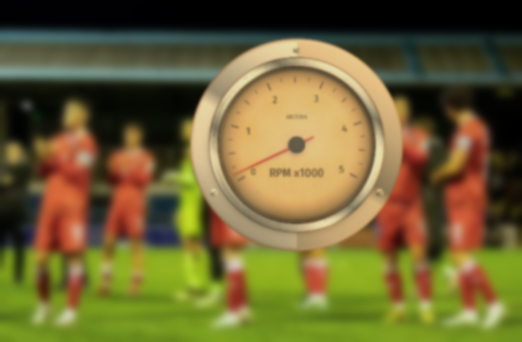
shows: 125 rpm
